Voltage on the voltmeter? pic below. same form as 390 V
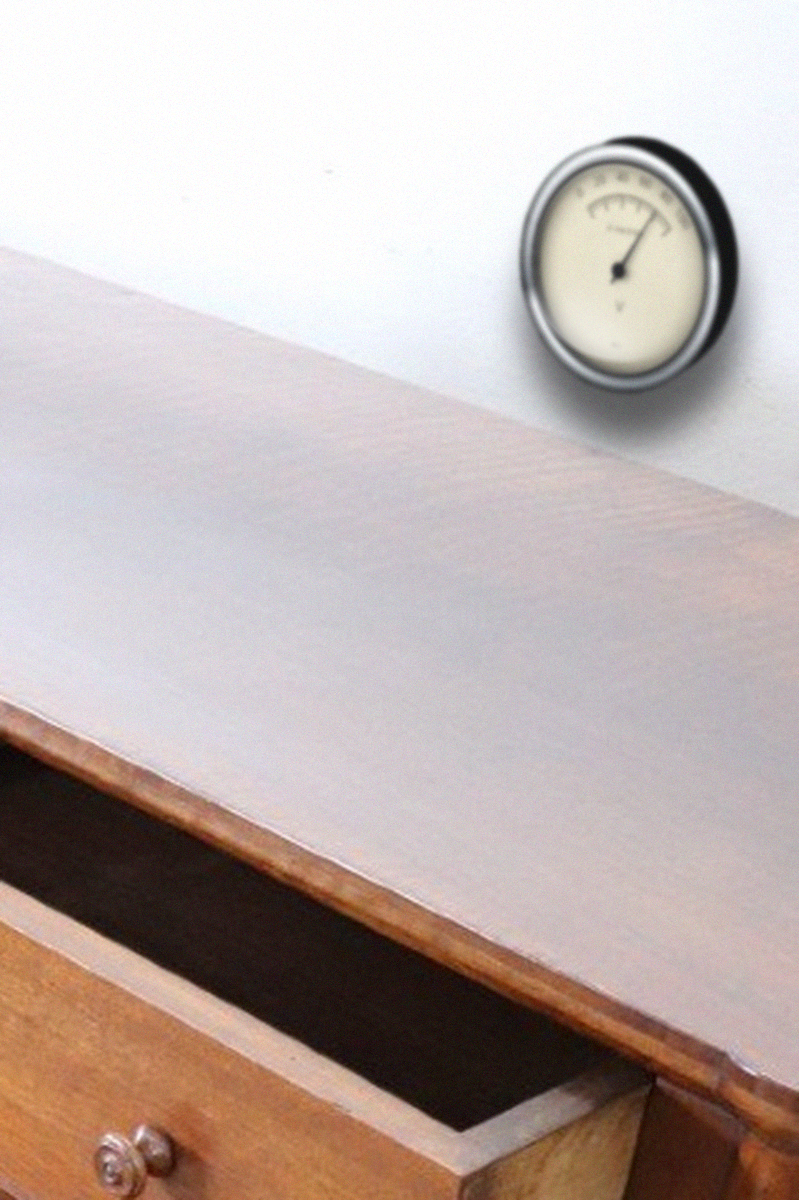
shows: 80 V
